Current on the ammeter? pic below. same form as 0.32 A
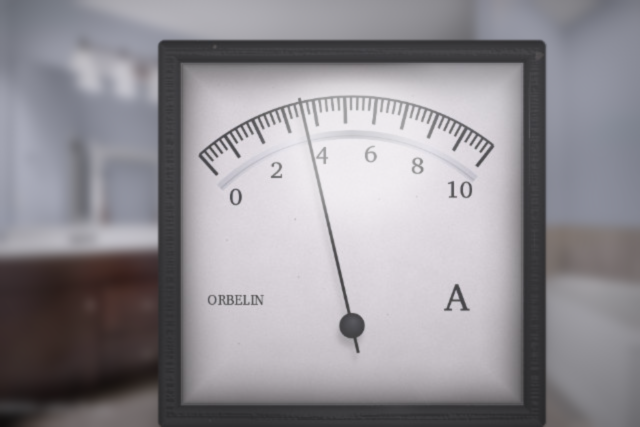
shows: 3.6 A
